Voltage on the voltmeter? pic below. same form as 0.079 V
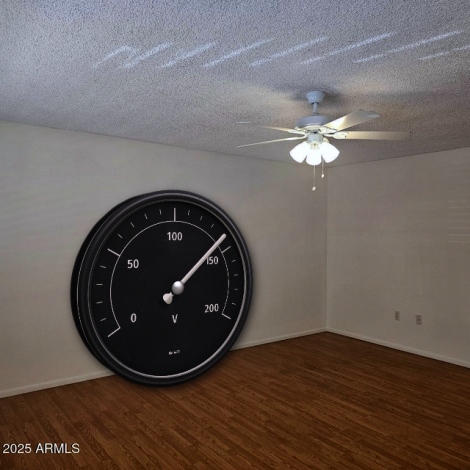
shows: 140 V
